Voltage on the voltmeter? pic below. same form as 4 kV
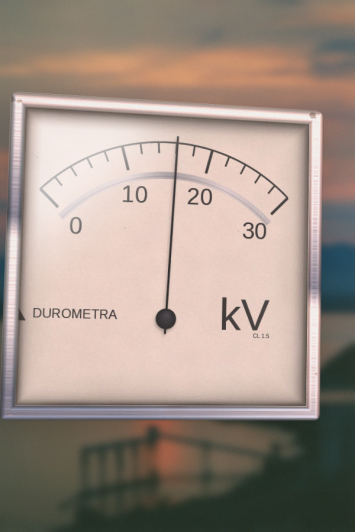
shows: 16 kV
